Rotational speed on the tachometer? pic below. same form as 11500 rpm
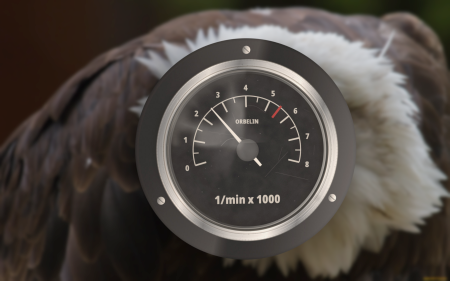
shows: 2500 rpm
